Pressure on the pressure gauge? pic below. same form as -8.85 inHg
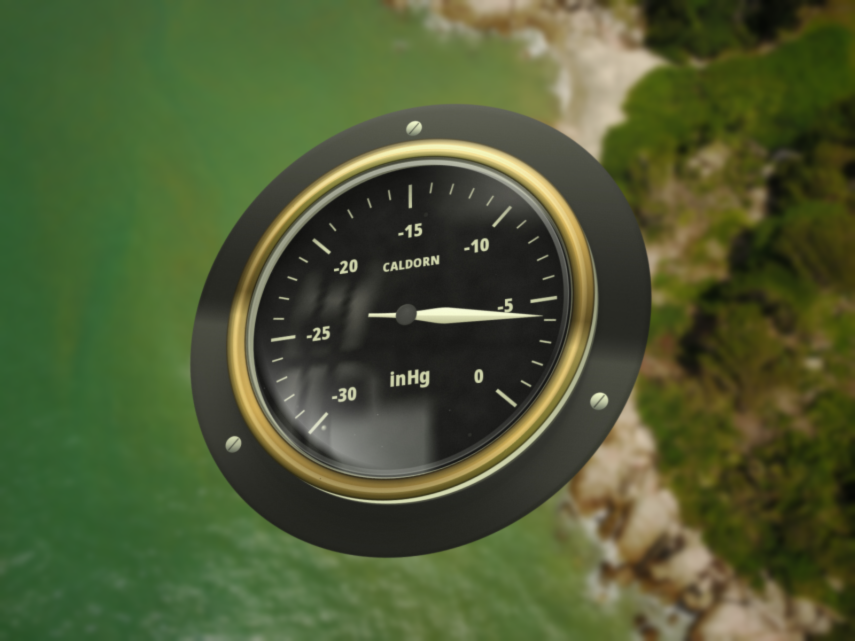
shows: -4 inHg
